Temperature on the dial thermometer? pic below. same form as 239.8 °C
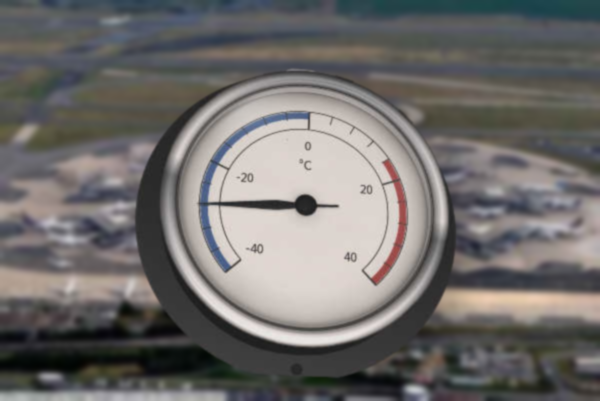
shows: -28 °C
